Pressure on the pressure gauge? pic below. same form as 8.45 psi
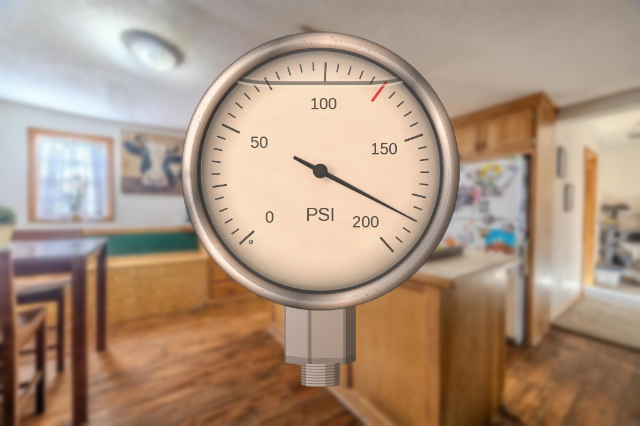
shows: 185 psi
